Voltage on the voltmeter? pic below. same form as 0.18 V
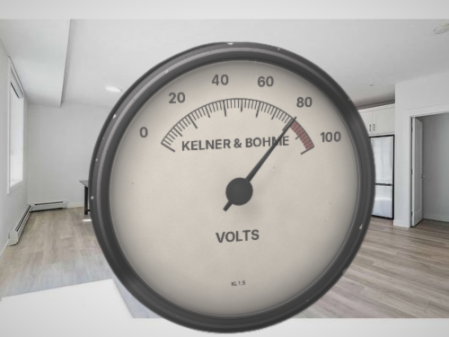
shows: 80 V
